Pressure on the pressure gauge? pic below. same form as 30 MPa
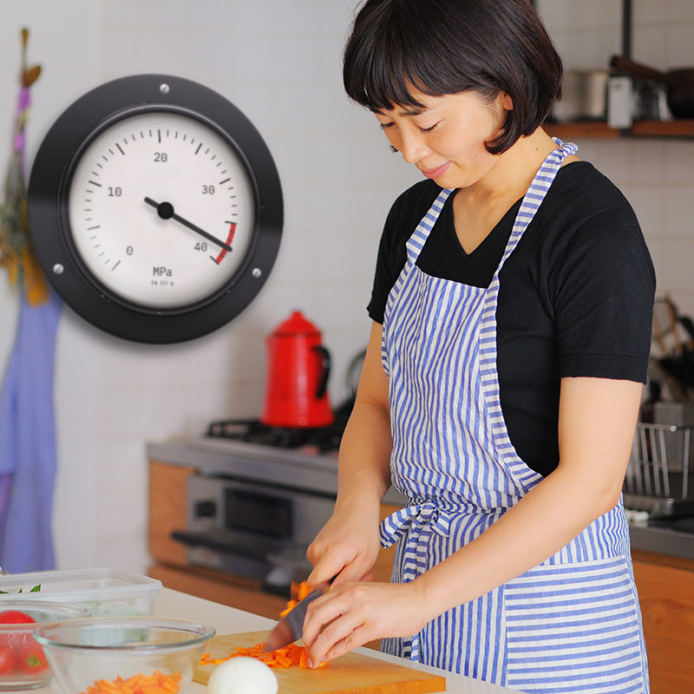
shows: 38 MPa
